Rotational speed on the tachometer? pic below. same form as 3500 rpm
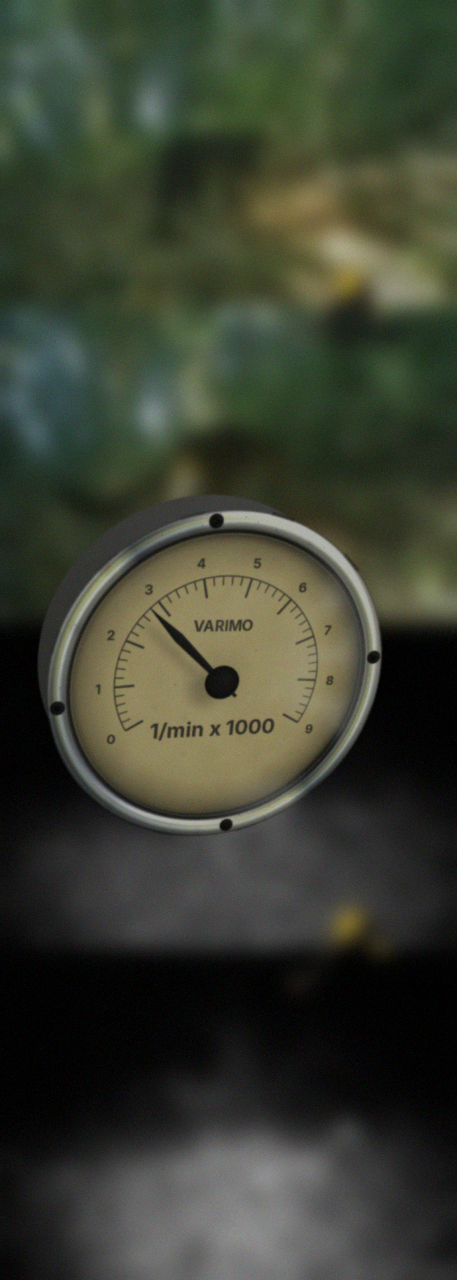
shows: 2800 rpm
